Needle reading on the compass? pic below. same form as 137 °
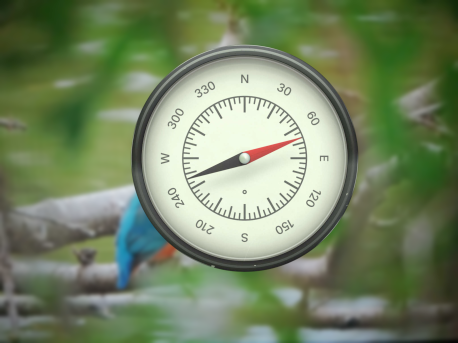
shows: 70 °
